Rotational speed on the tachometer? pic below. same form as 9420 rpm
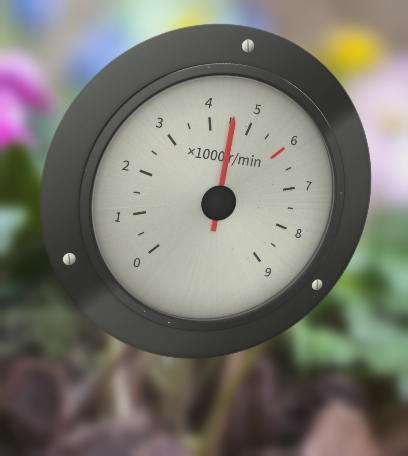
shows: 4500 rpm
